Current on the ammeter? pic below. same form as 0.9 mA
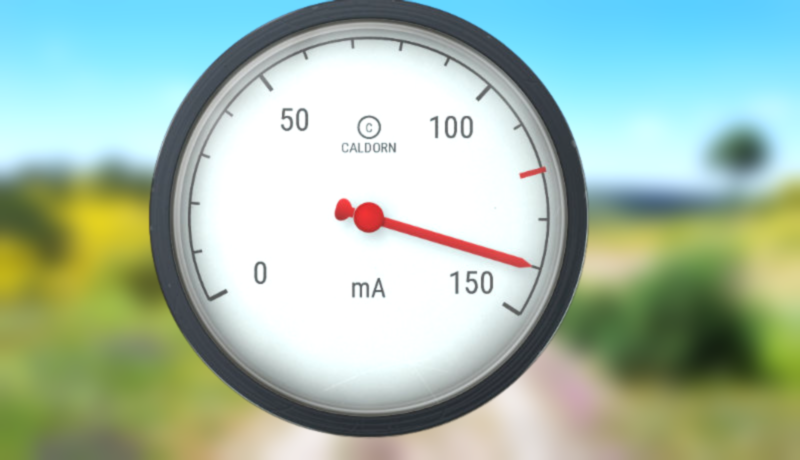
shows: 140 mA
